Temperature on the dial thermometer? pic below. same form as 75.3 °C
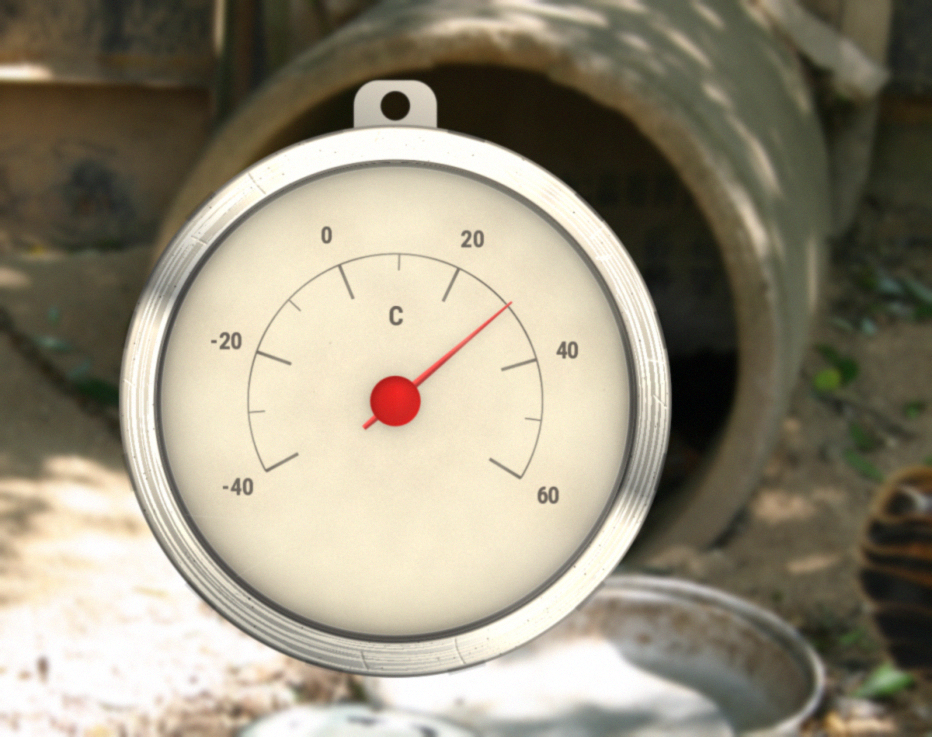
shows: 30 °C
